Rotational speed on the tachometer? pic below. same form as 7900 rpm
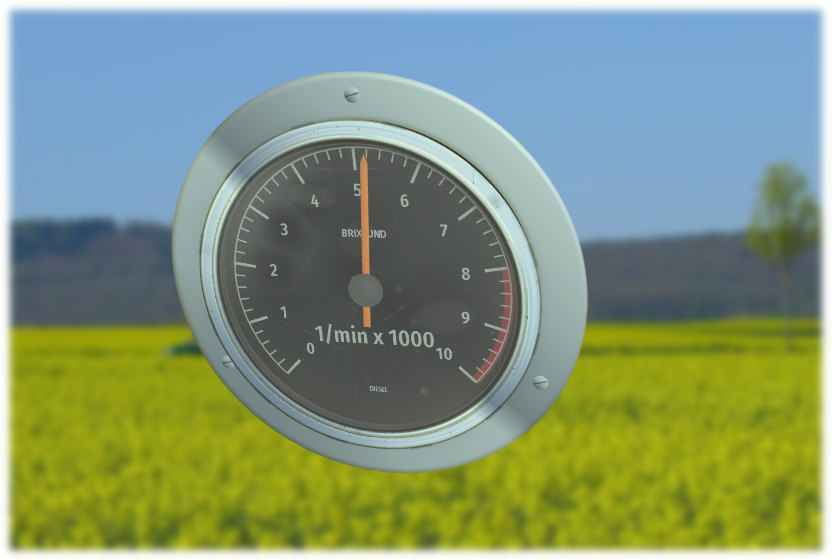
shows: 5200 rpm
